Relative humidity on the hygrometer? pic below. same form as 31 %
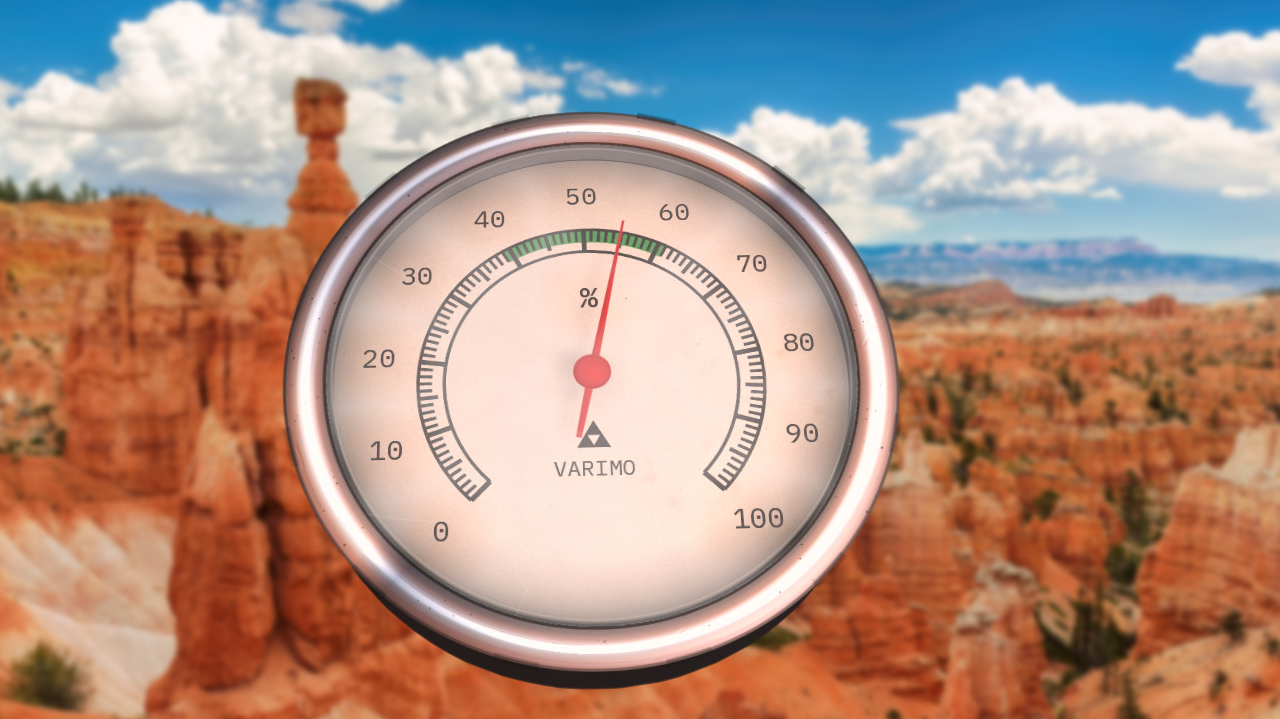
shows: 55 %
